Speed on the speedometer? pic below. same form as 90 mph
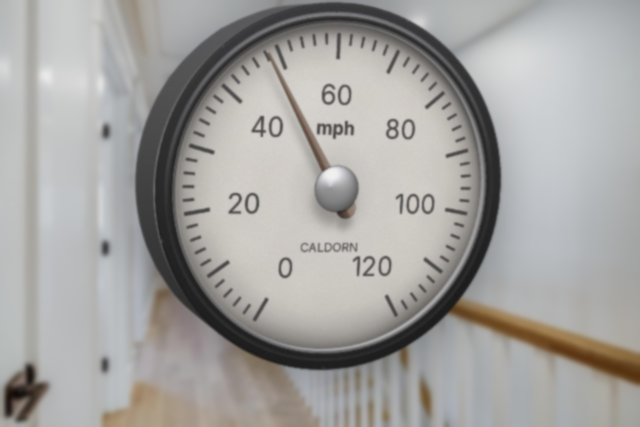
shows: 48 mph
